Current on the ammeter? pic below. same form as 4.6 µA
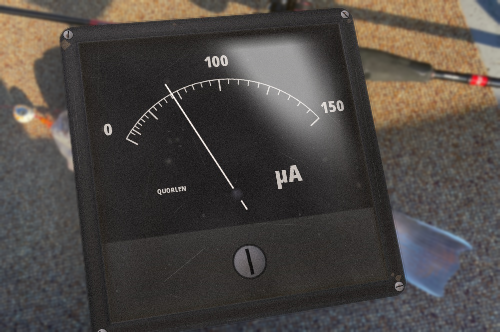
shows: 70 µA
